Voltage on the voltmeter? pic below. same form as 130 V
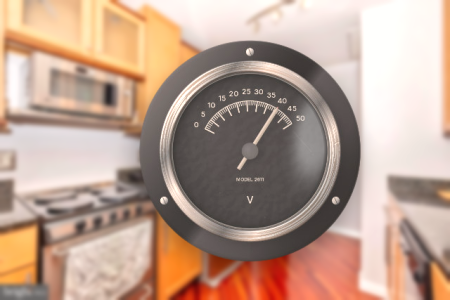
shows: 40 V
